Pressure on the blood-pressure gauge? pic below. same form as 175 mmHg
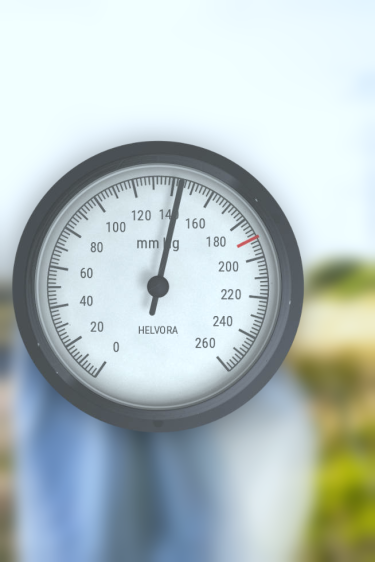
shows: 144 mmHg
